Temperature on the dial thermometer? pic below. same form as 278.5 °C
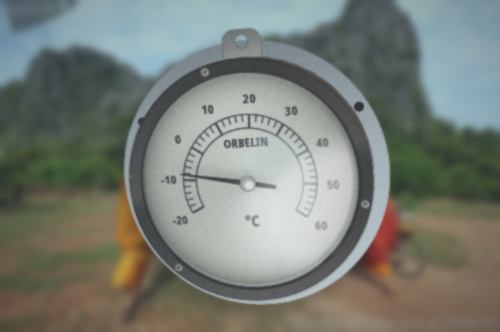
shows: -8 °C
